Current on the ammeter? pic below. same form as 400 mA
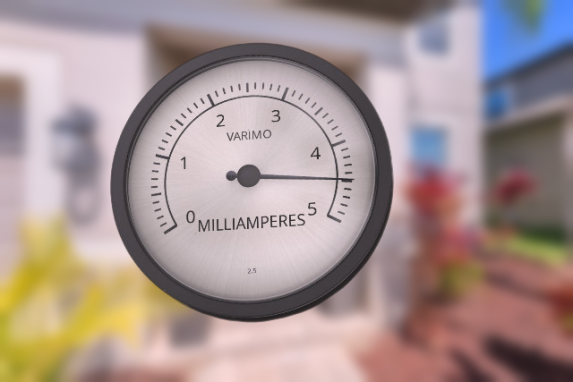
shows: 4.5 mA
